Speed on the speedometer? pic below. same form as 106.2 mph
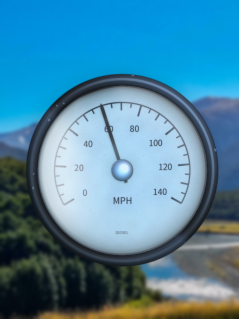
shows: 60 mph
